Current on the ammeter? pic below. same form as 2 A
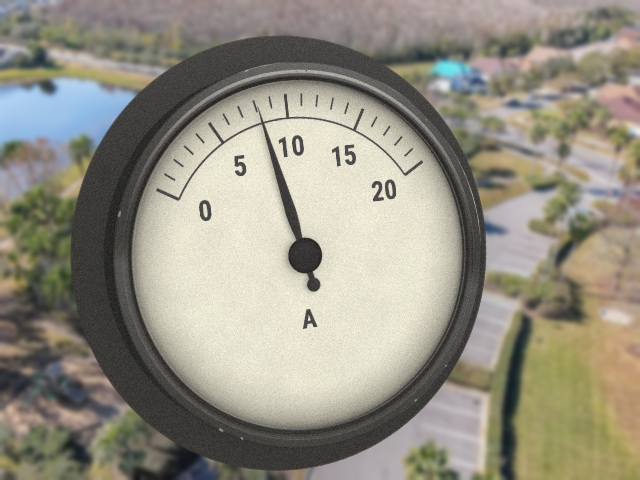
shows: 8 A
